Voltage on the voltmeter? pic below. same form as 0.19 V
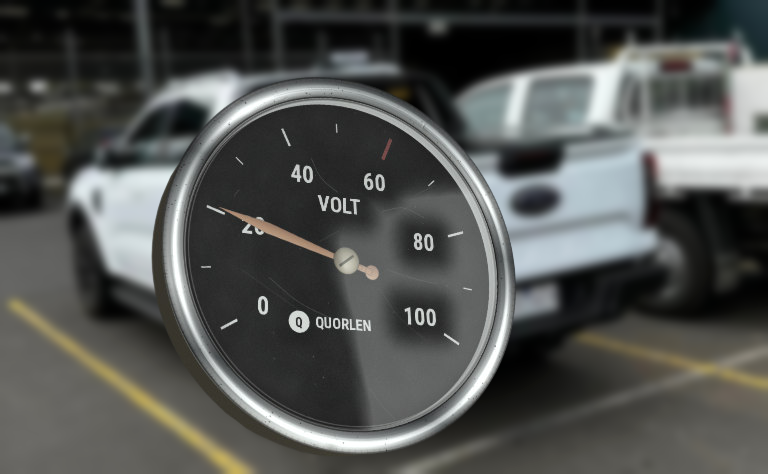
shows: 20 V
